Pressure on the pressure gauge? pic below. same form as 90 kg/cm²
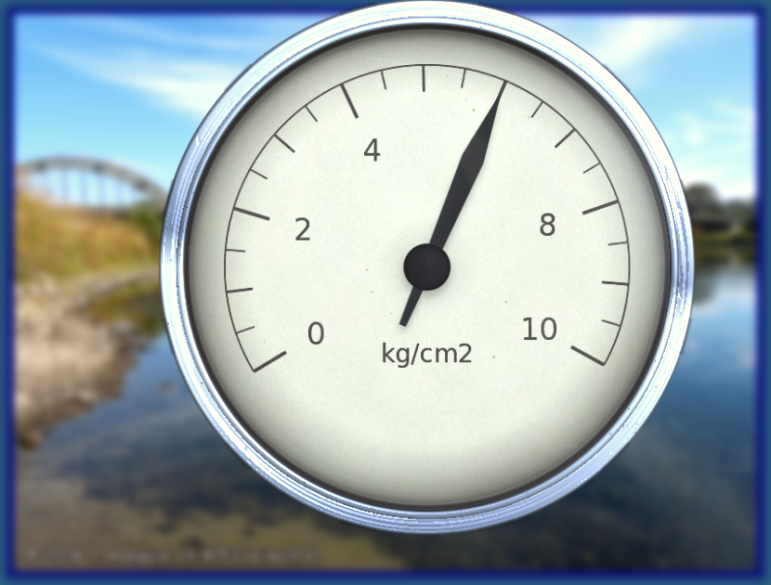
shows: 6 kg/cm²
